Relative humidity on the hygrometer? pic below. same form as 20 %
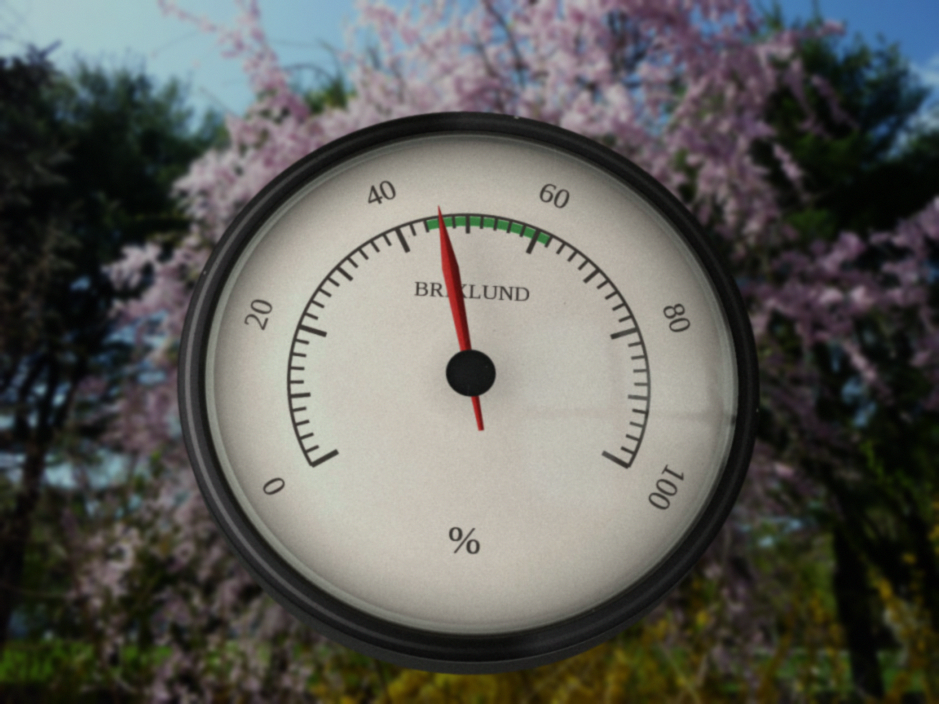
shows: 46 %
